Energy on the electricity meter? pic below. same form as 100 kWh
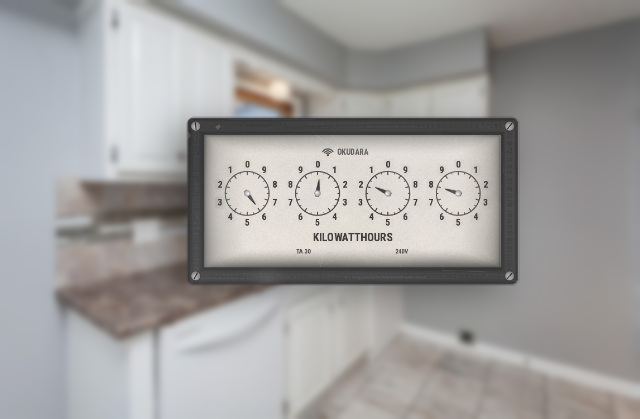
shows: 6018 kWh
